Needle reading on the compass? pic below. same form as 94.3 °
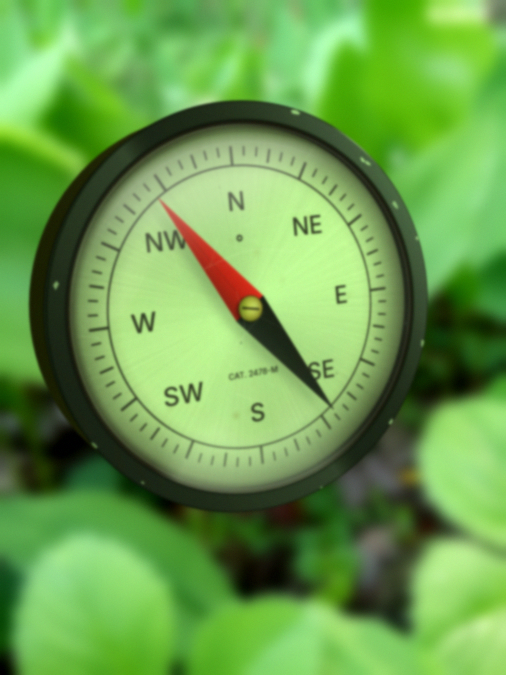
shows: 325 °
